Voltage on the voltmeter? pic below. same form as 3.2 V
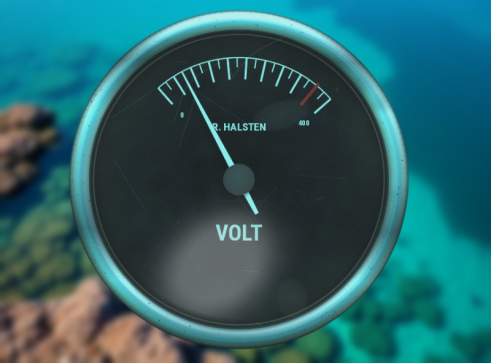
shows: 60 V
